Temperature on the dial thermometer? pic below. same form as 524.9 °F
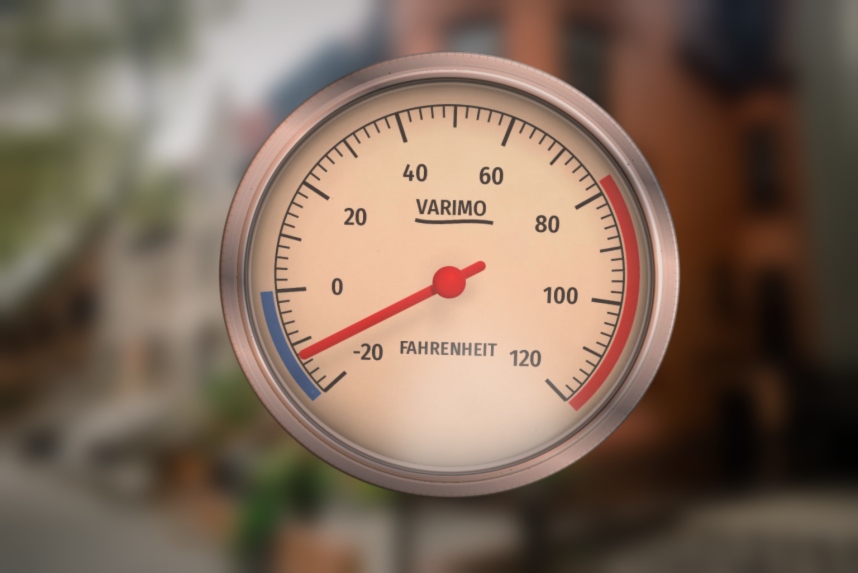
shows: -12 °F
